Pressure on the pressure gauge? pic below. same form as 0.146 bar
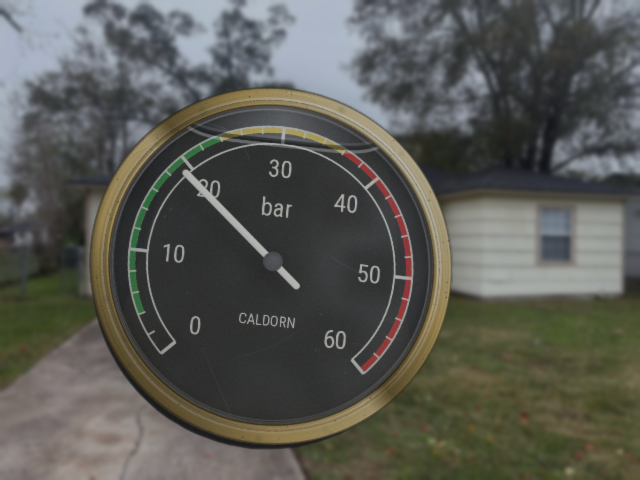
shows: 19 bar
